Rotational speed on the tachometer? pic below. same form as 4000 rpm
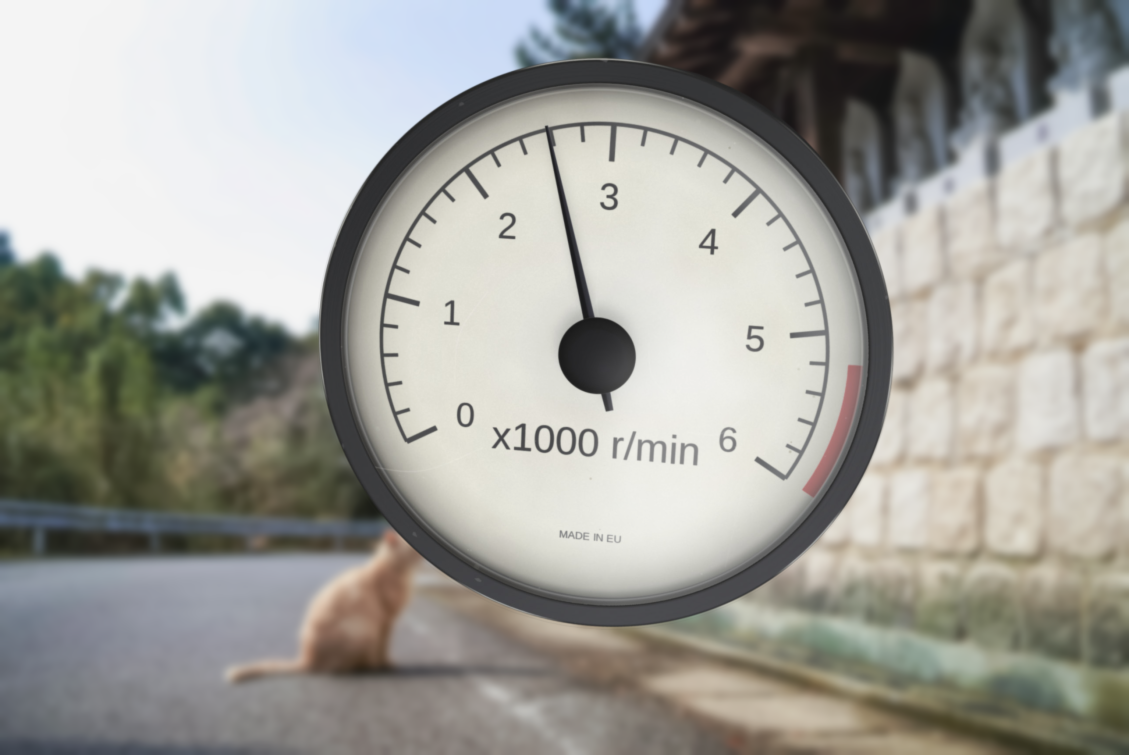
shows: 2600 rpm
